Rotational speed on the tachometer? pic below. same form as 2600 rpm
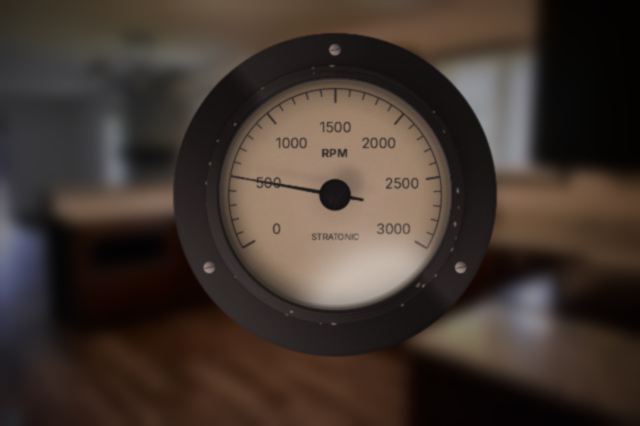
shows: 500 rpm
